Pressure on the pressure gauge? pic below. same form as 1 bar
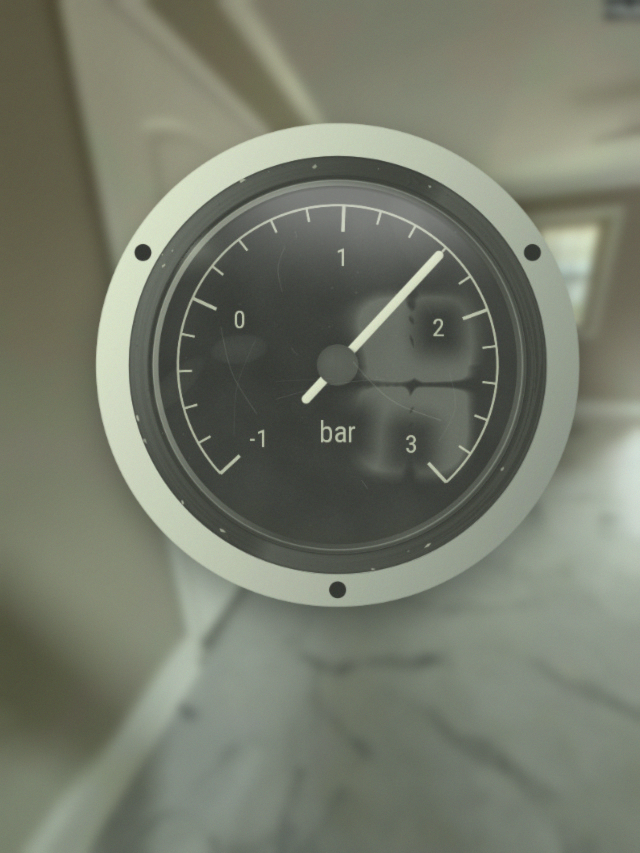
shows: 1.6 bar
